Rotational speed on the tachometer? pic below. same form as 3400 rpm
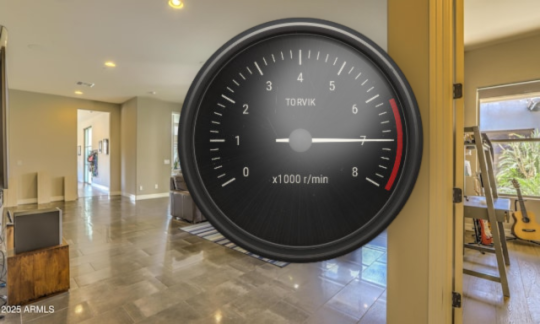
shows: 7000 rpm
